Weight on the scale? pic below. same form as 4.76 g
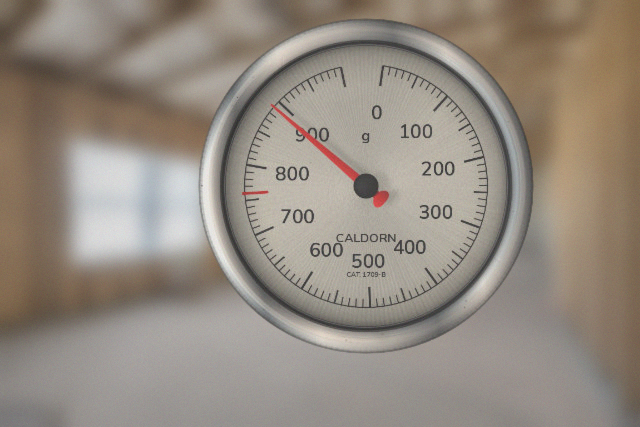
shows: 890 g
